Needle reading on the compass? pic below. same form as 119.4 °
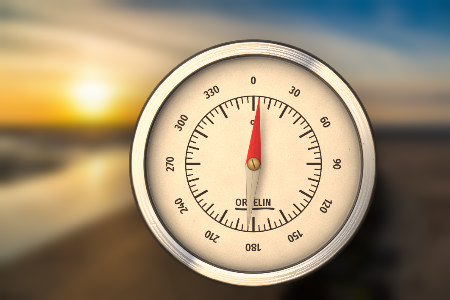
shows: 5 °
